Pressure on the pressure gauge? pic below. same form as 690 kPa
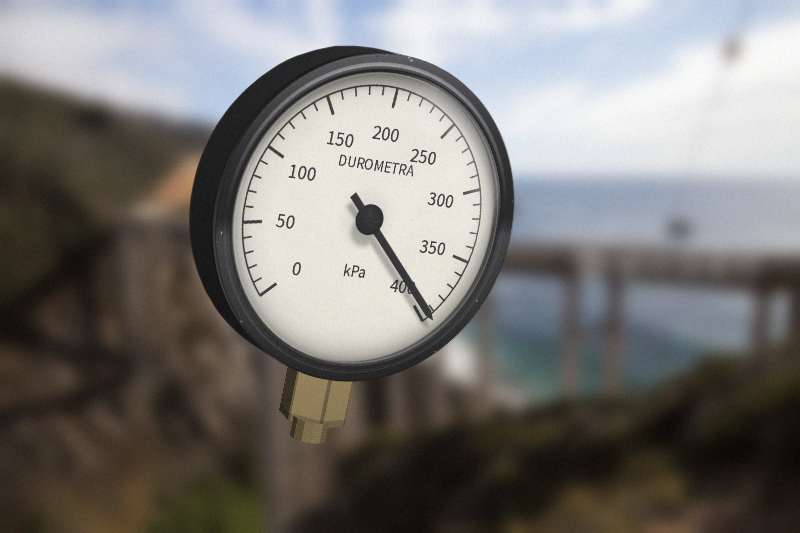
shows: 395 kPa
